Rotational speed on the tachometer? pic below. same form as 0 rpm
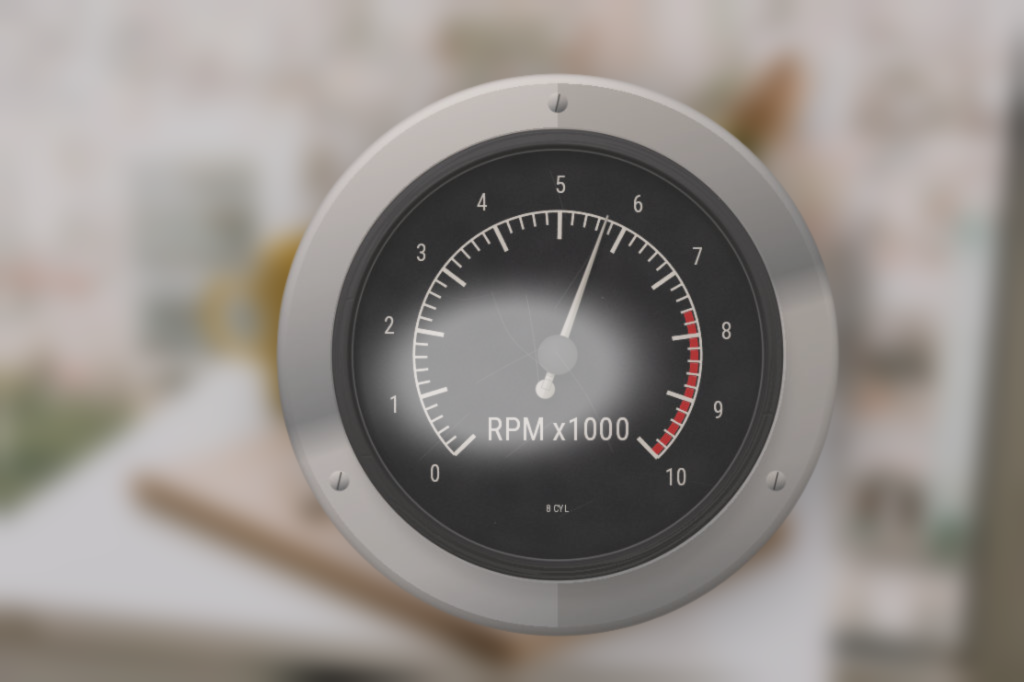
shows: 5700 rpm
